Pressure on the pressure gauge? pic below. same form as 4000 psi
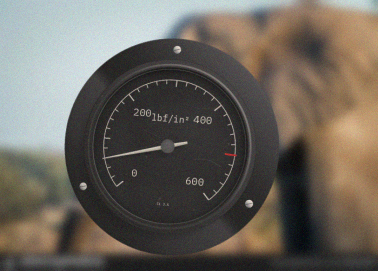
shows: 60 psi
